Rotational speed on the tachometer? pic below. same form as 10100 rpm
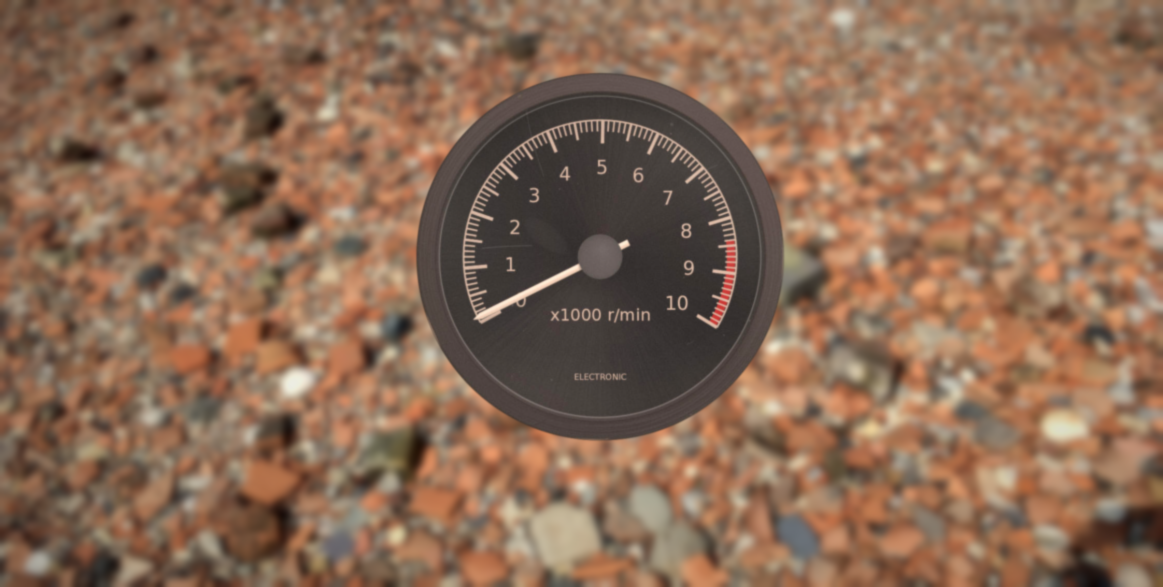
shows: 100 rpm
